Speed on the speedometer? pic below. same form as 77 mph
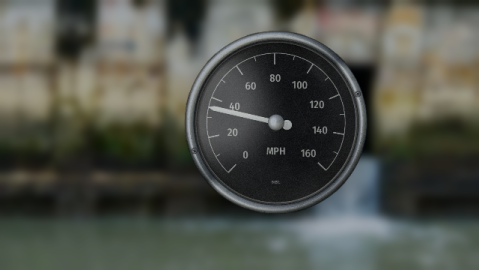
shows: 35 mph
